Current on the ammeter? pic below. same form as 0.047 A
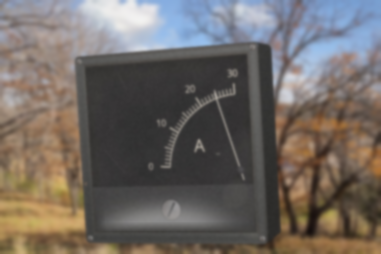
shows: 25 A
